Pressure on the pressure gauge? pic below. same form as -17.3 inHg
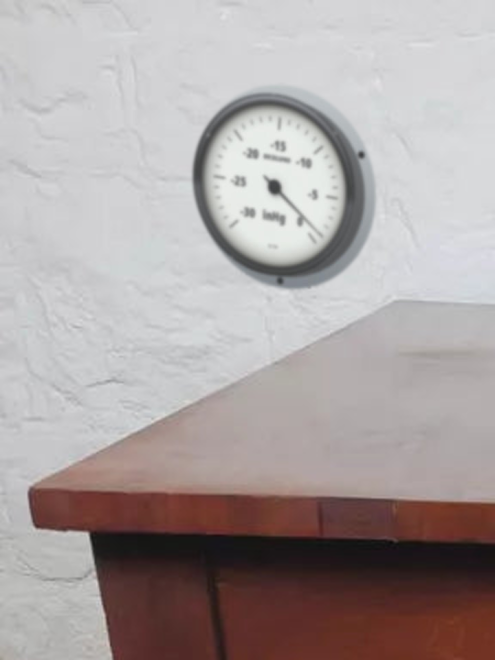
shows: -1 inHg
